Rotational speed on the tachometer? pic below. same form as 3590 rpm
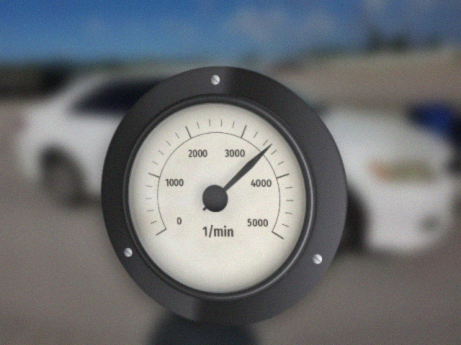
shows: 3500 rpm
